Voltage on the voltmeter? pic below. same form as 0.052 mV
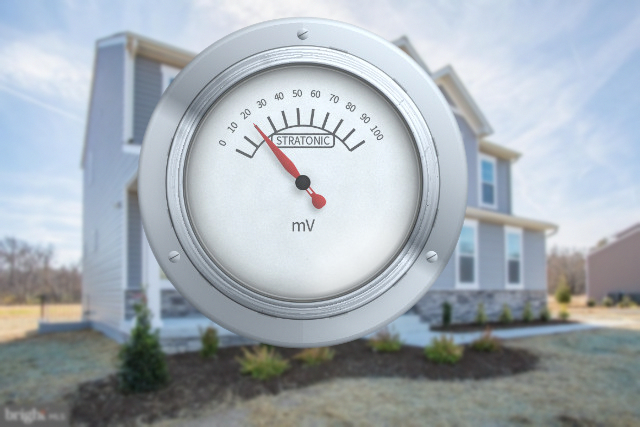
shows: 20 mV
